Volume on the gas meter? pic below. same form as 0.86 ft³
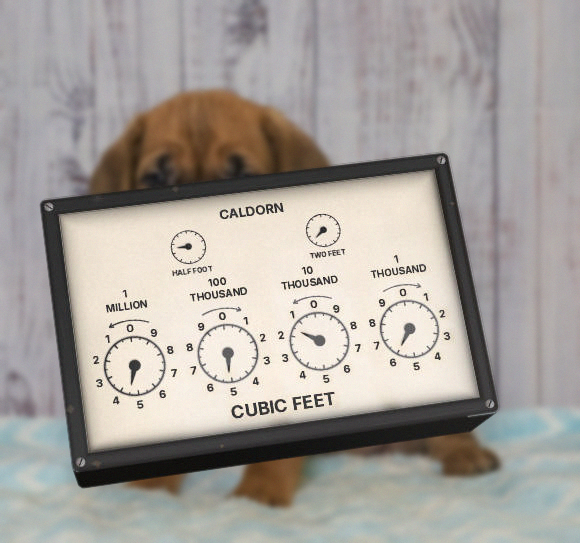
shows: 451600 ft³
